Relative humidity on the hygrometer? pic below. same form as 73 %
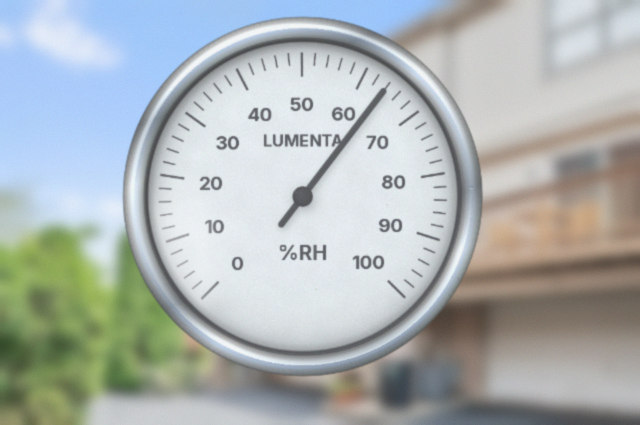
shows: 64 %
